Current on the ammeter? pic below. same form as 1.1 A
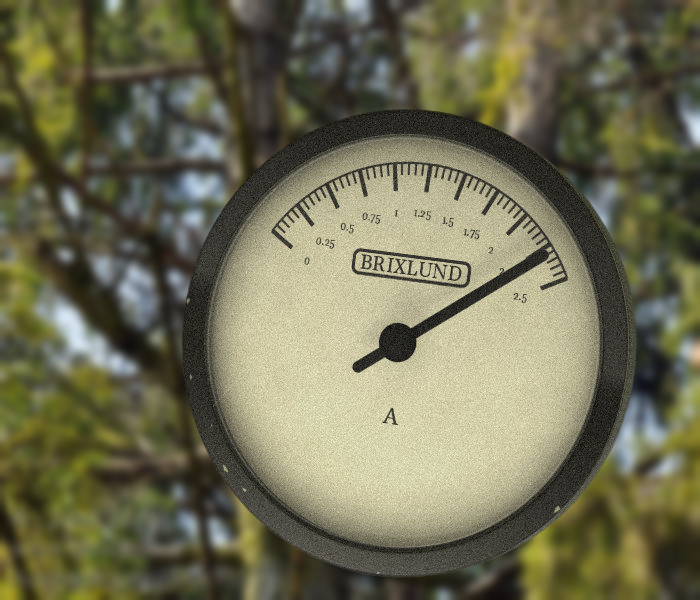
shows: 2.3 A
